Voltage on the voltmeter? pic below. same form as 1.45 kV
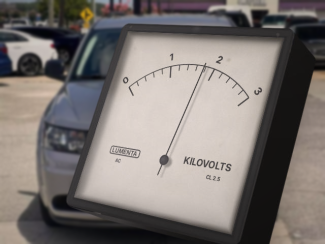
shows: 1.8 kV
